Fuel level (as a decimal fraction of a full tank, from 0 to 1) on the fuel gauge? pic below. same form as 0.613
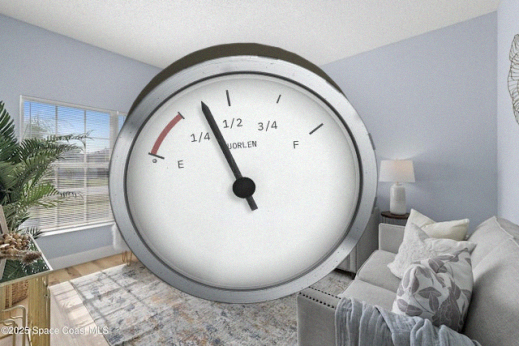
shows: 0.375
